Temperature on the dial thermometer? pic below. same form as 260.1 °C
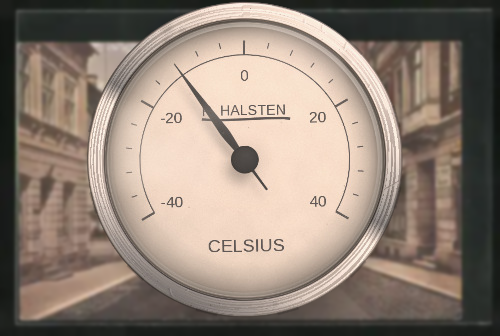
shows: -12 °C
